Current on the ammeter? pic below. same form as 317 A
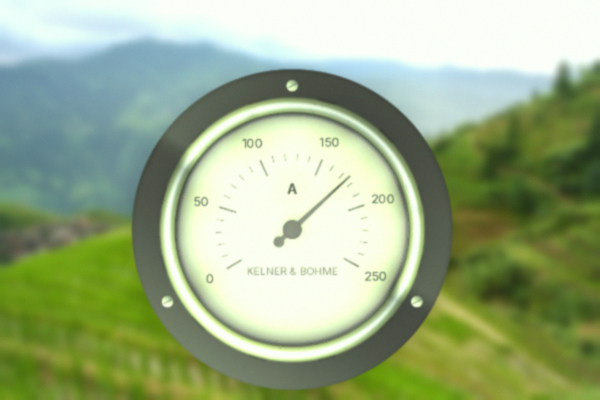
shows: 175 A
